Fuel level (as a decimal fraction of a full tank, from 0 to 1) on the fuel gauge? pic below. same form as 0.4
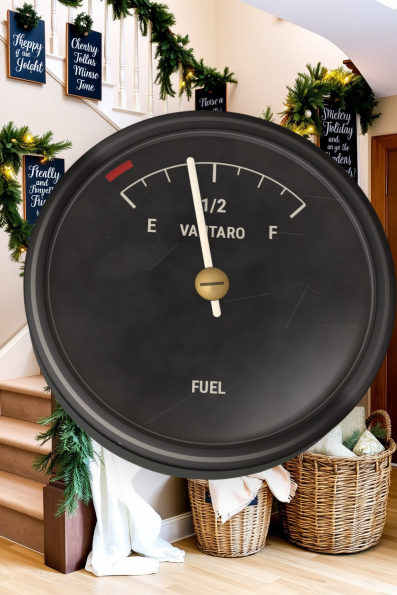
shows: 0.375
